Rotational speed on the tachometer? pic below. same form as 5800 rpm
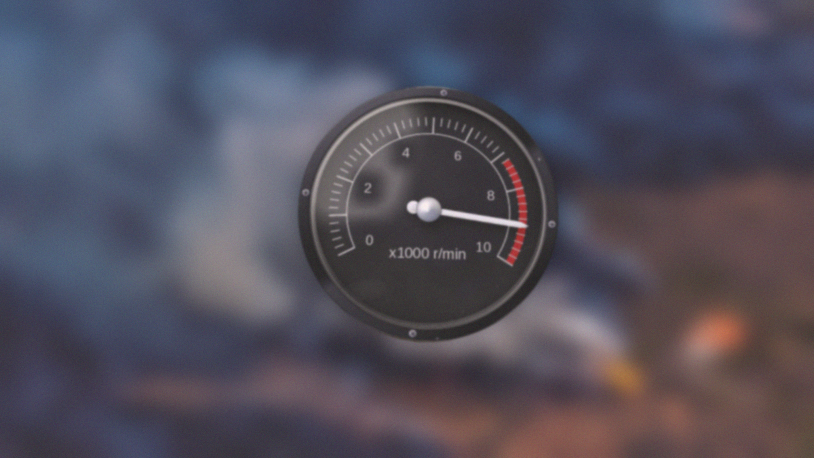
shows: 9000 rpm
